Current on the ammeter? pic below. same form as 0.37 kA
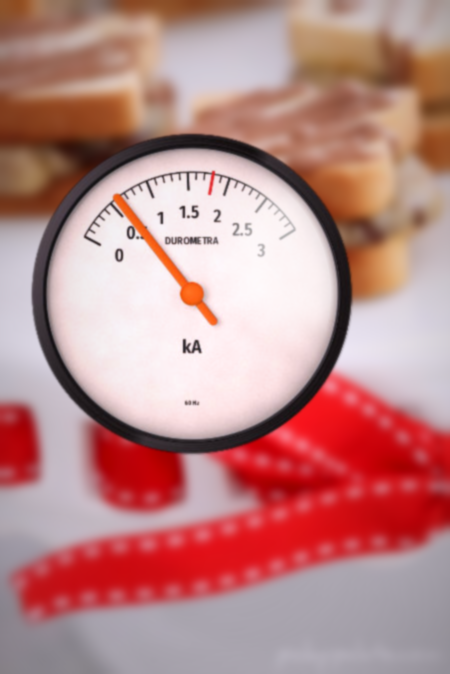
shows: 0.6 kA
